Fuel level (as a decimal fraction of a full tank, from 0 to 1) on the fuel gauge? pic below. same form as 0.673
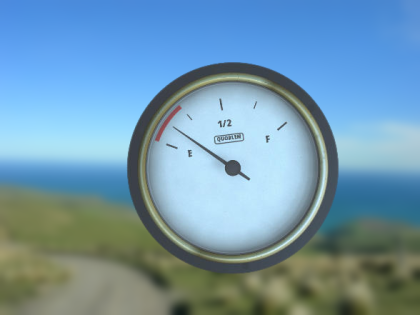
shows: 0.125
